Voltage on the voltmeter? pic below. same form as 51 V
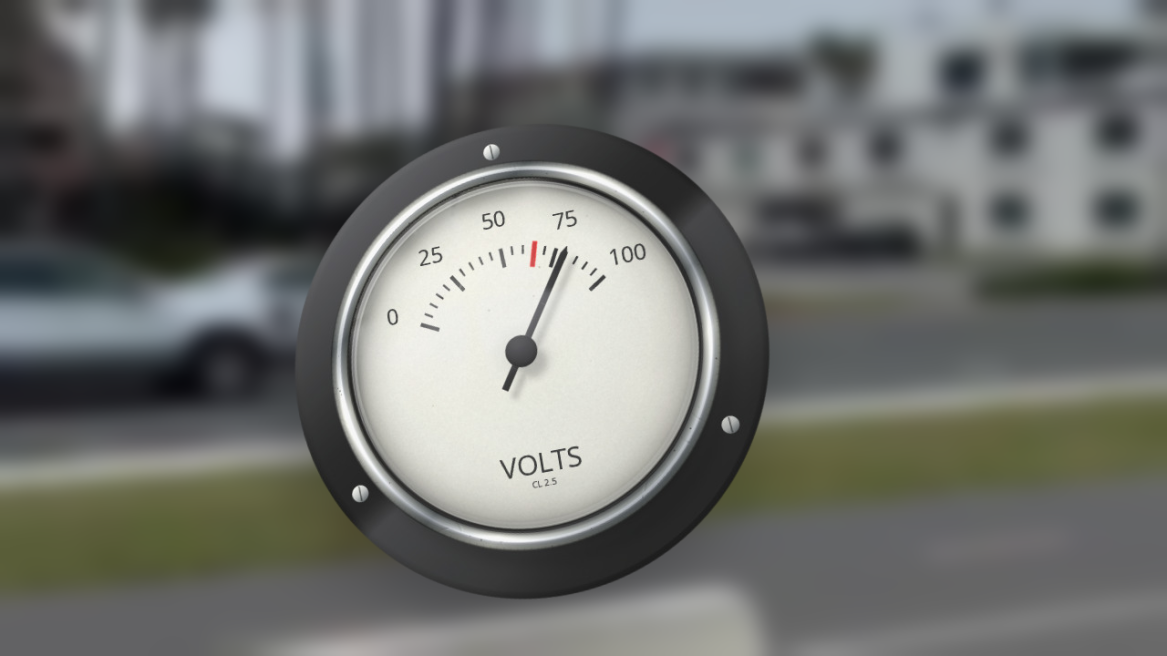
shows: 80 V
